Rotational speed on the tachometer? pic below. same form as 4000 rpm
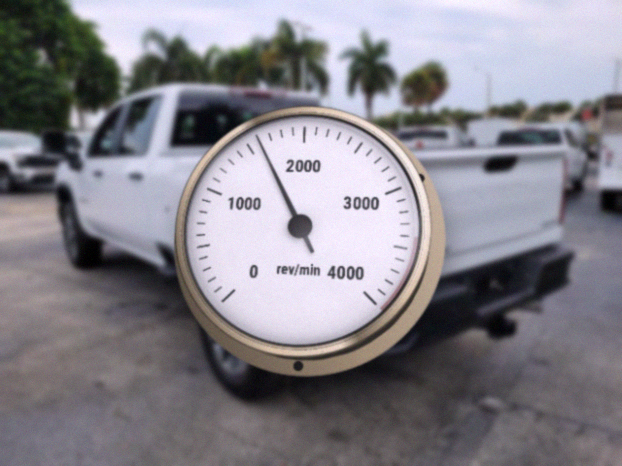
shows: 1600 rpm
